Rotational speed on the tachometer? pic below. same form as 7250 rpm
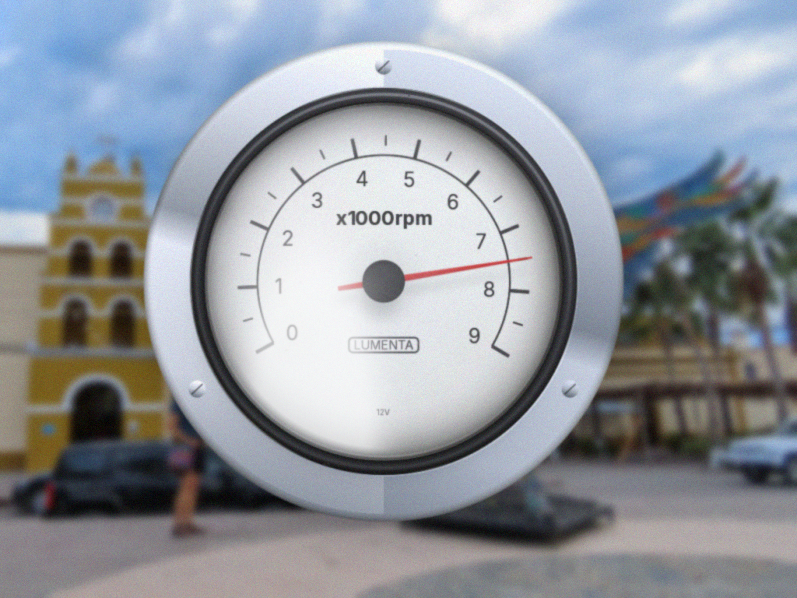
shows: 7500 rpm
